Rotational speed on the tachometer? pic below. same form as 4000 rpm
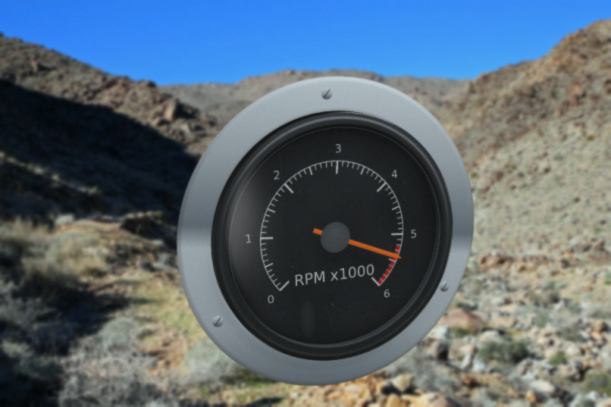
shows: 5400 rpm
